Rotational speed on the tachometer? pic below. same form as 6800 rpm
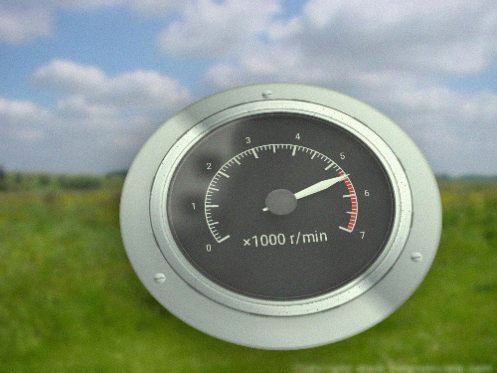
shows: 5500 rpm
